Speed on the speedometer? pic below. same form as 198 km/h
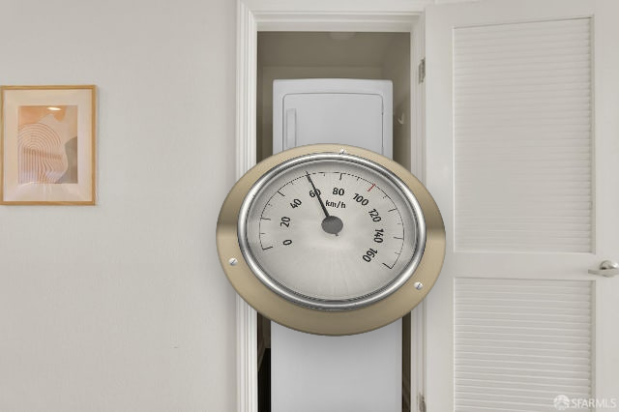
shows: 60 km/h
